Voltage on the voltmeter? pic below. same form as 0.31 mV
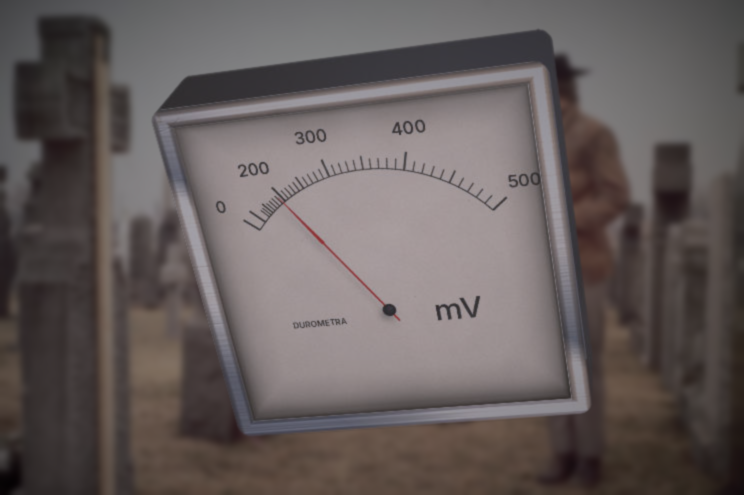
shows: 200 mV
